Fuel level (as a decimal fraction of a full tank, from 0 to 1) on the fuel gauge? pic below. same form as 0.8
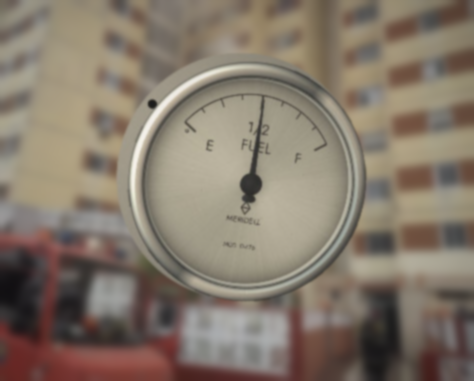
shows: 0.5
